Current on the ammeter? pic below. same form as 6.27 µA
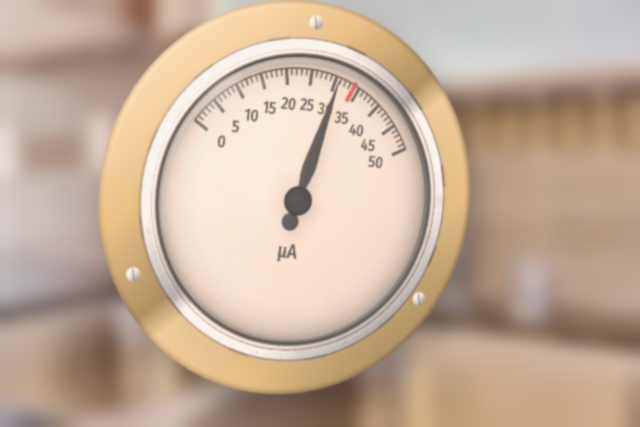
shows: 30 µA
